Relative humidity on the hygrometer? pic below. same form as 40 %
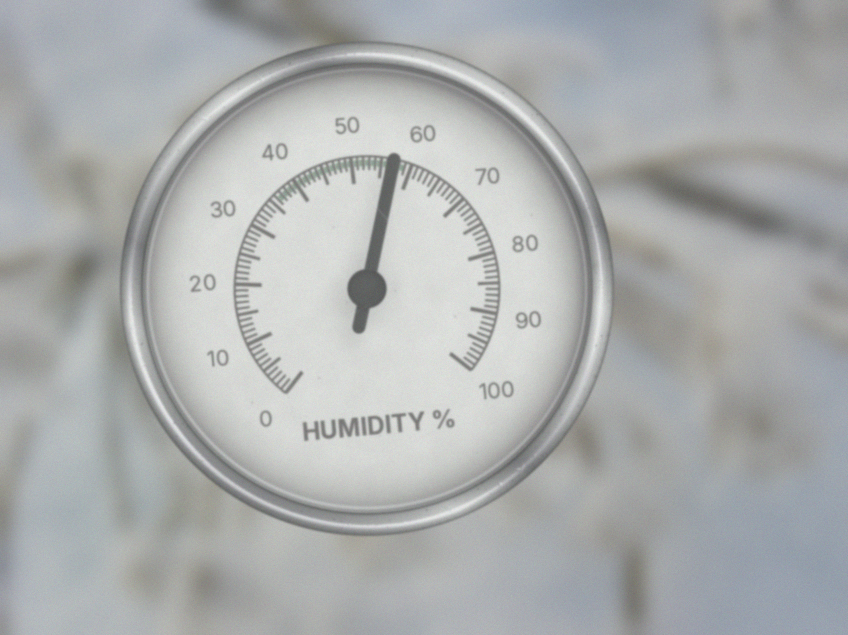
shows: 57 %
